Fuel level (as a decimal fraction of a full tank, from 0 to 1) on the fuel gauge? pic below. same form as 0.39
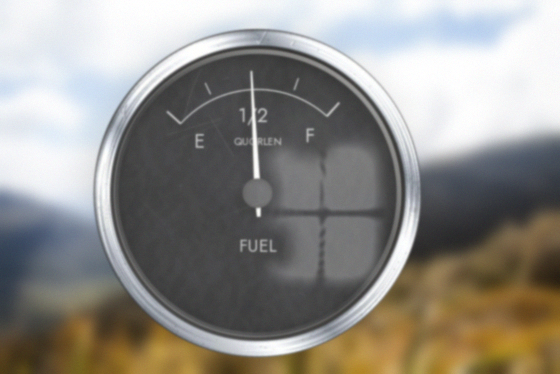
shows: 0.5
